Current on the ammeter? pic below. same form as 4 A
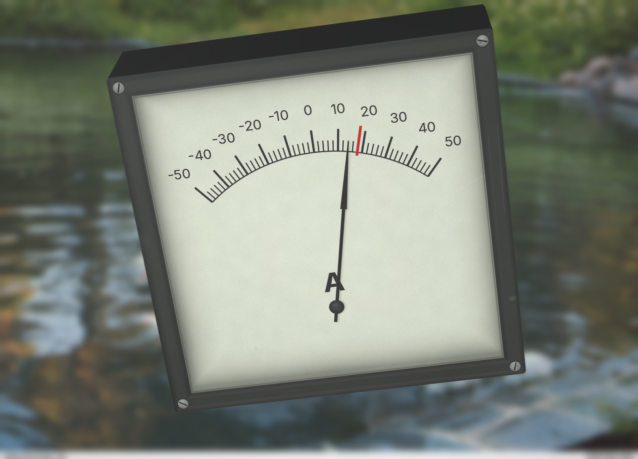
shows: 14 A
